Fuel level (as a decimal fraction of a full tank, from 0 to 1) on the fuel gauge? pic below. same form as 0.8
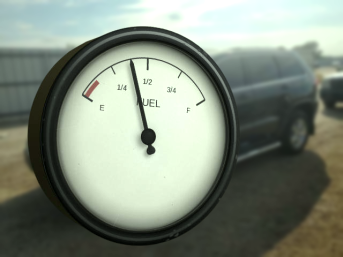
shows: 0.375
